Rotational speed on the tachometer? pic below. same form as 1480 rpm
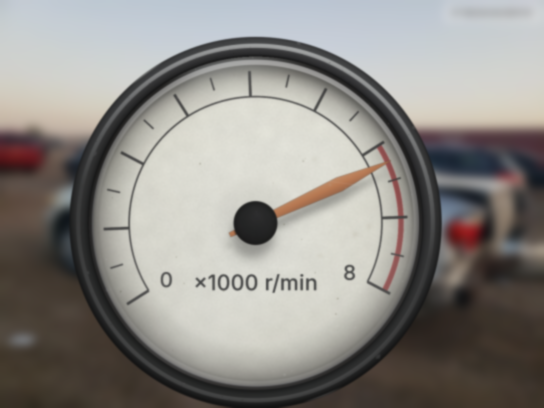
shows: 6250 rpm
